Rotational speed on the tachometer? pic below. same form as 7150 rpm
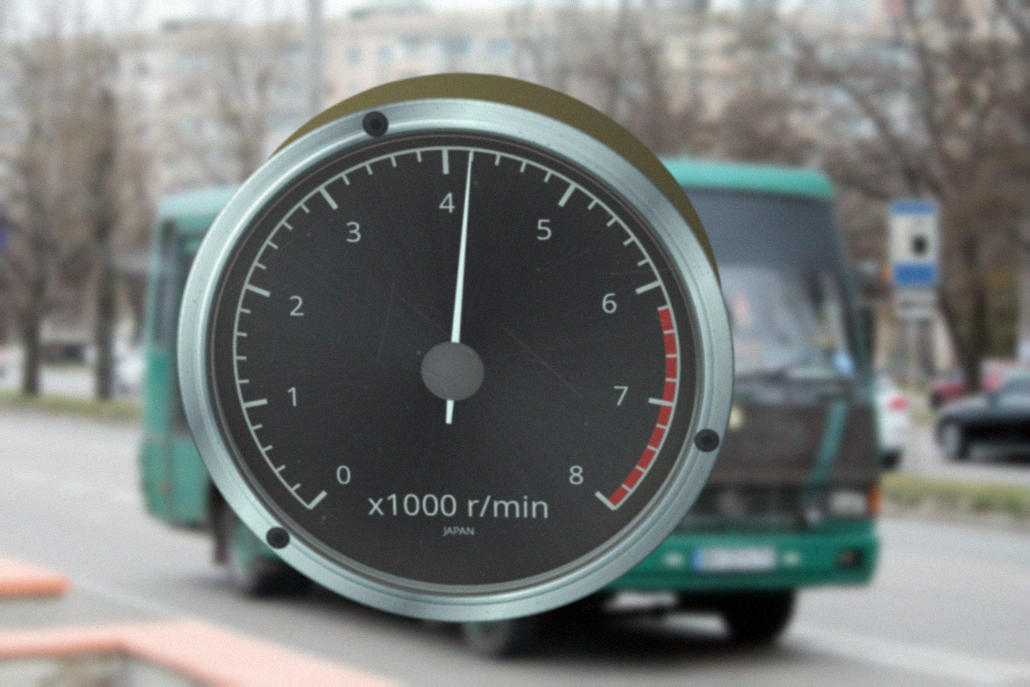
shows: 4200 rpm
